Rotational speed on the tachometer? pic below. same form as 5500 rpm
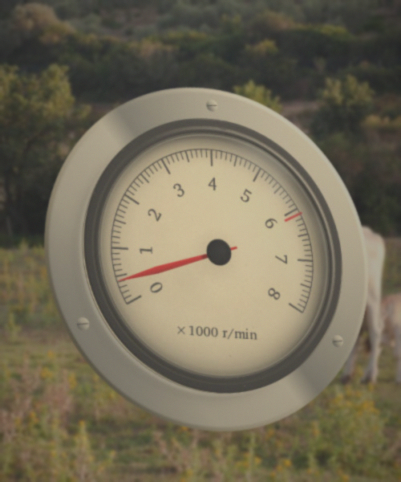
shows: 400 rpm
